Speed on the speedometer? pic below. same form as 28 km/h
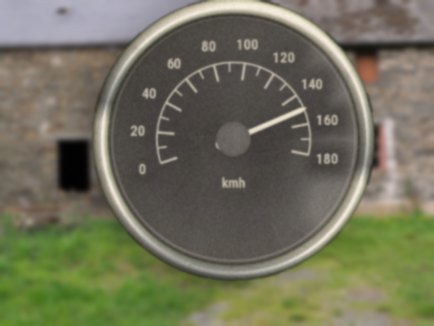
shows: 150 km/h
